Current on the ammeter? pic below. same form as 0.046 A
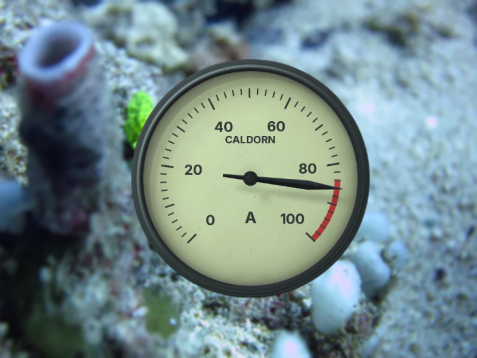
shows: 86 A
